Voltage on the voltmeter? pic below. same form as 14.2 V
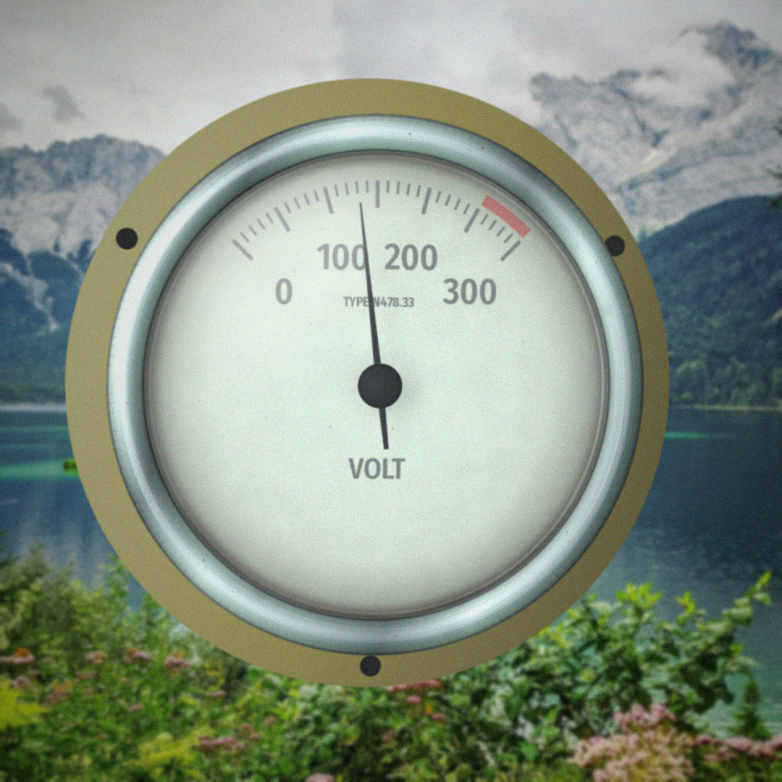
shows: 130 V
